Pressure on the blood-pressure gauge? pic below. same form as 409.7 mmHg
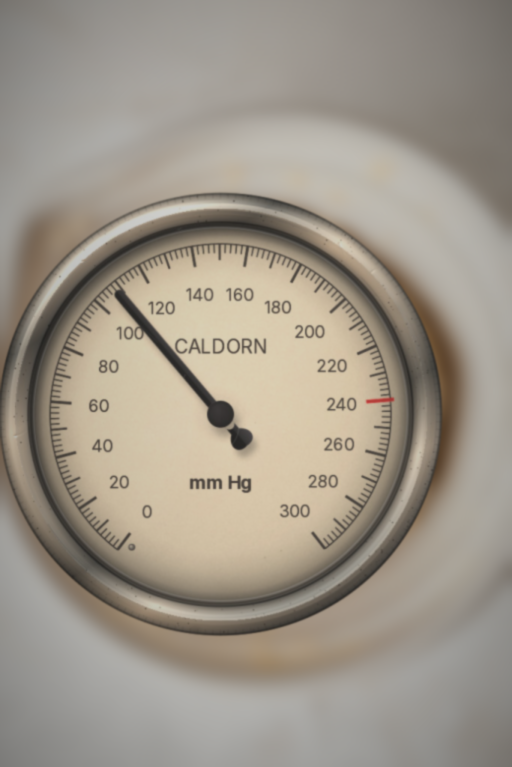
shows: 108 mmHg
